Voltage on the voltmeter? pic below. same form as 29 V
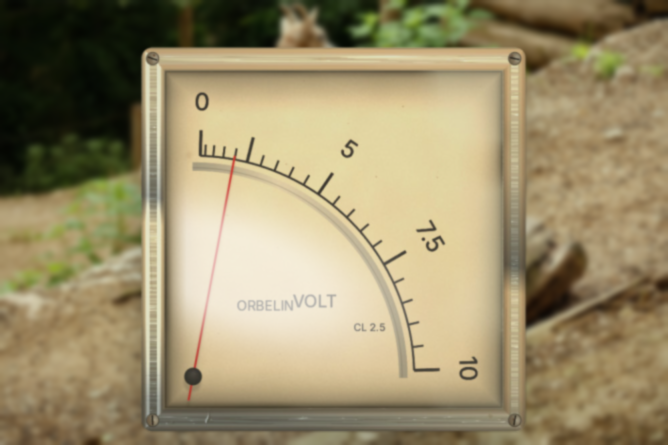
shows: 2 V
